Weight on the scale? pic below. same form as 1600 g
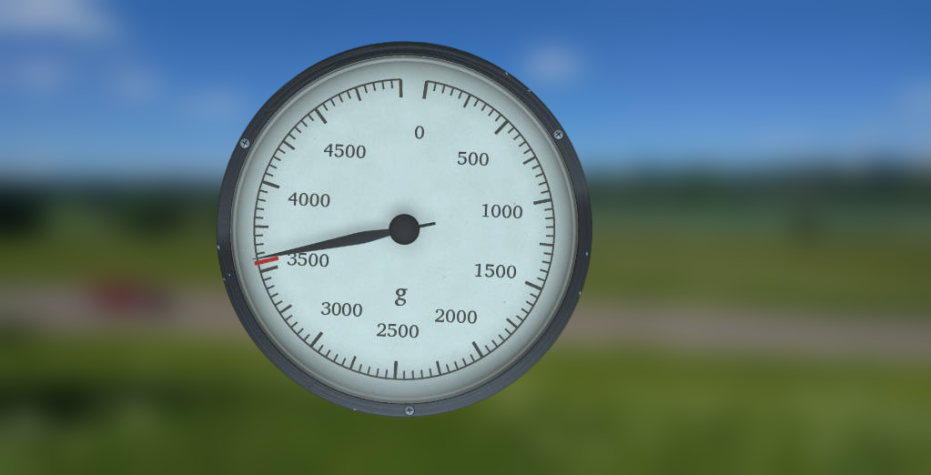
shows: 3575 g
